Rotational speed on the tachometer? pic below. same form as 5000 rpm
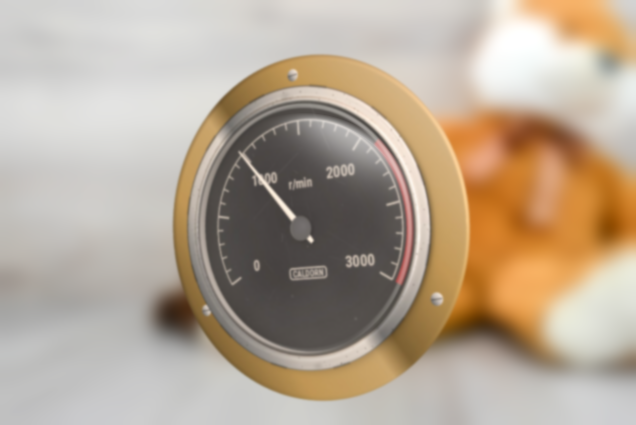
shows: 1000 rpm
